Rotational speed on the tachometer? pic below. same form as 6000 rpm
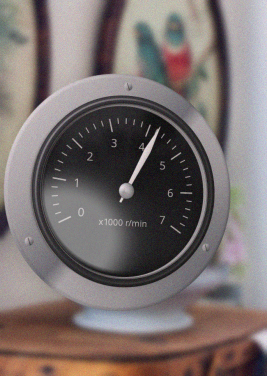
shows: 4200 rpm
